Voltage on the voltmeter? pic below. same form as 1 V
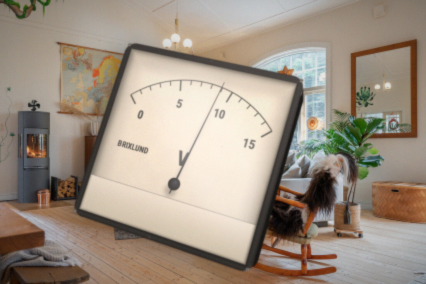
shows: 9 V
